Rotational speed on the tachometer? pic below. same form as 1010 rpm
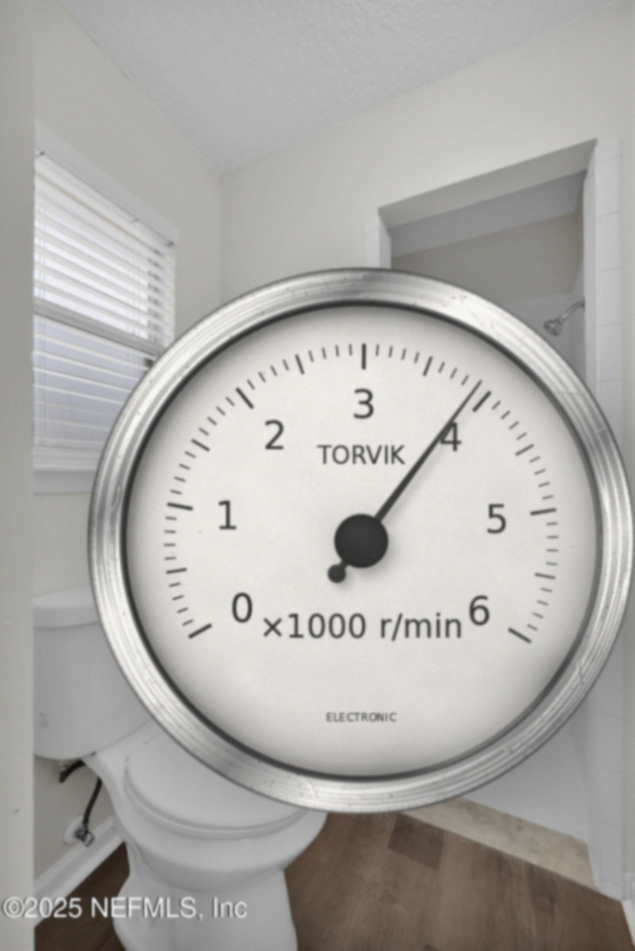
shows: 3900 rpm
